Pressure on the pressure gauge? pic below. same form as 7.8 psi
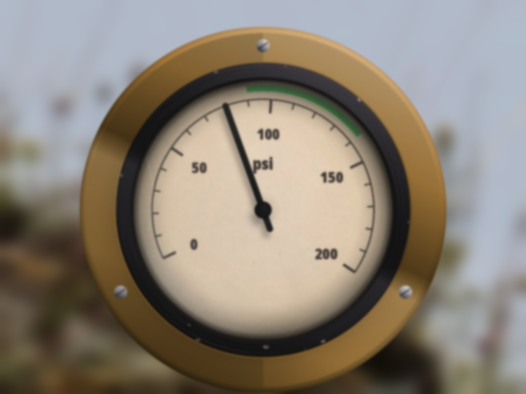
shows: 80 psi
